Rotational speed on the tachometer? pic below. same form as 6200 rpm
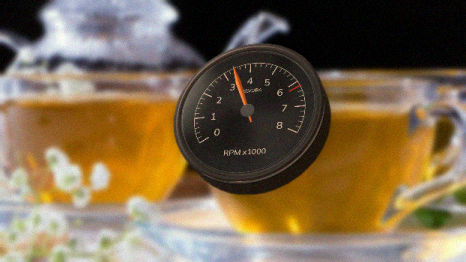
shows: 3400 rpm
